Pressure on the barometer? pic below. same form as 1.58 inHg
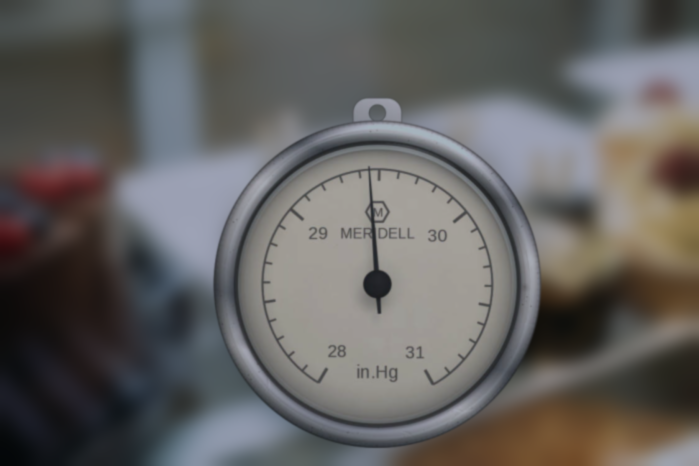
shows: 29.45 inHg
